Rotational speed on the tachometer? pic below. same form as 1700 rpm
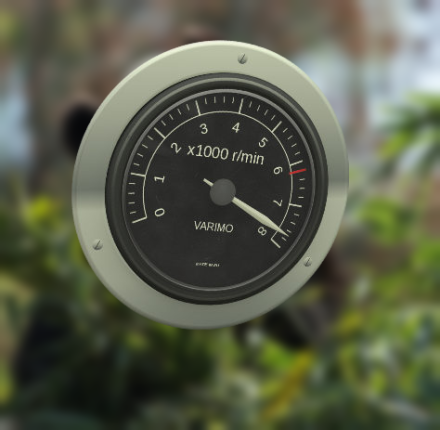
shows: 7700 rpm
